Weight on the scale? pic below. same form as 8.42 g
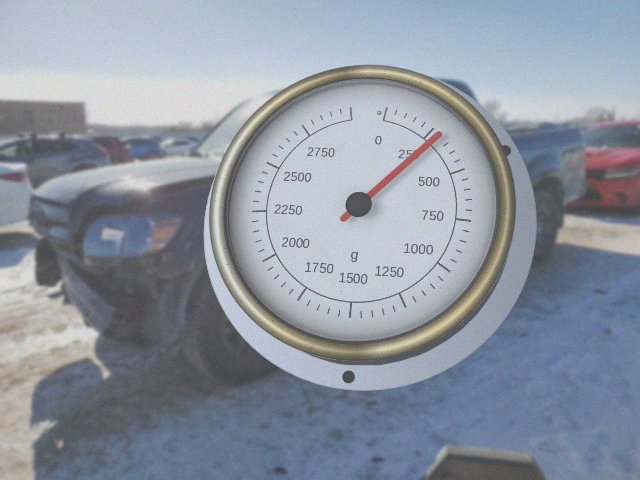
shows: 300 g
